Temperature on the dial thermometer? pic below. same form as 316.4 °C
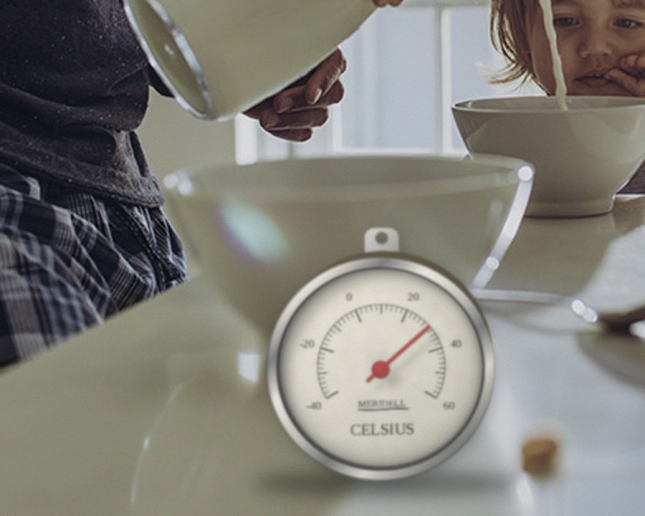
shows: 30 °C
